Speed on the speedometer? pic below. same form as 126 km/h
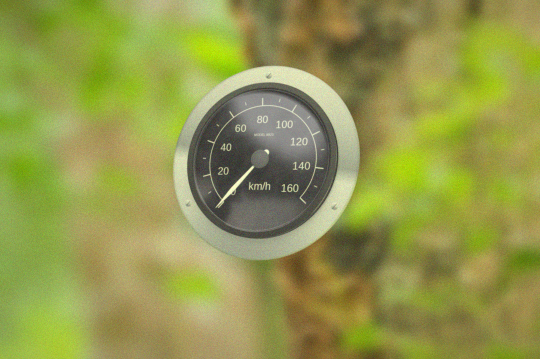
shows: 0 km/h
